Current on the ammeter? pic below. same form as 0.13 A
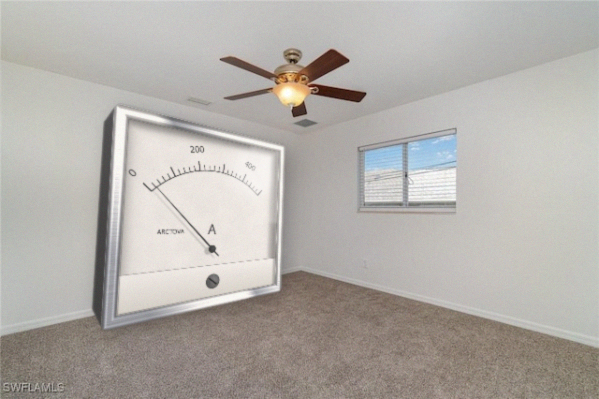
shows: 20 A
